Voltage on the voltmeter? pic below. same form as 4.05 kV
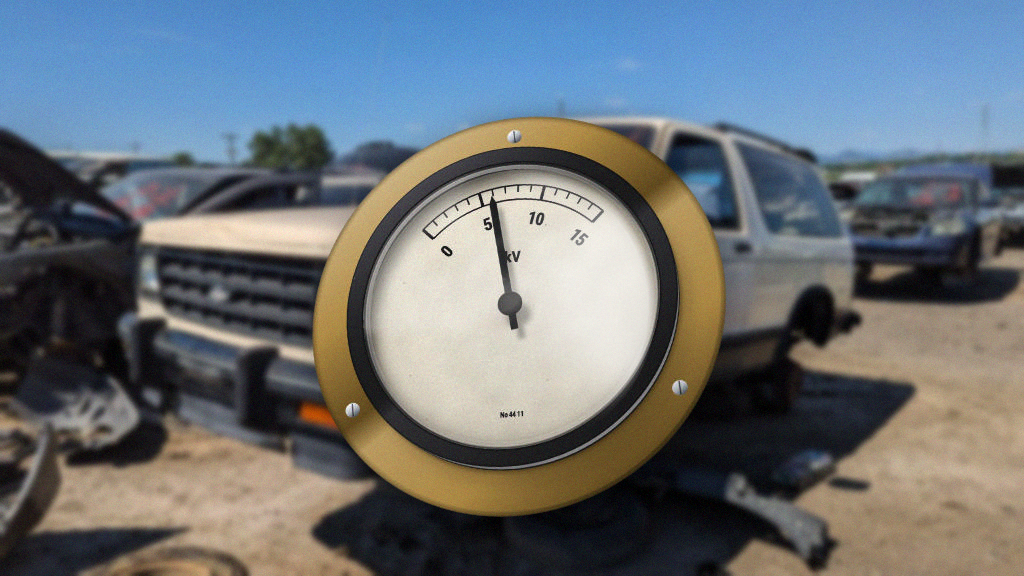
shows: 6 kV
